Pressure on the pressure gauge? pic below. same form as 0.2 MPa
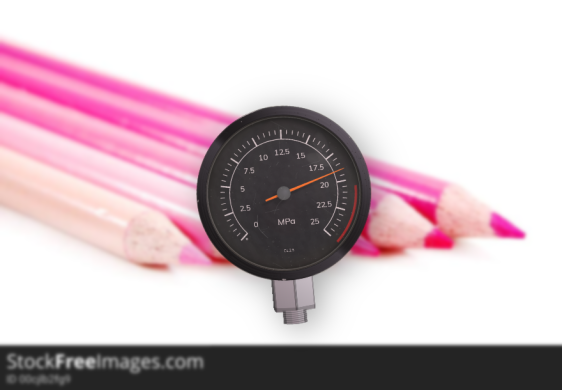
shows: 19 MPa
